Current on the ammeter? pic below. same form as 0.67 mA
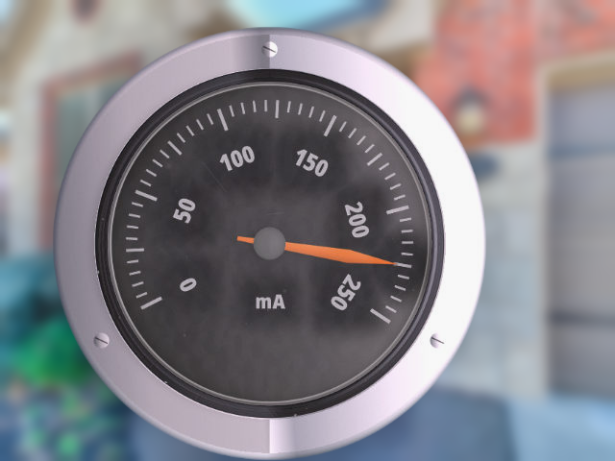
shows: 225 mA
